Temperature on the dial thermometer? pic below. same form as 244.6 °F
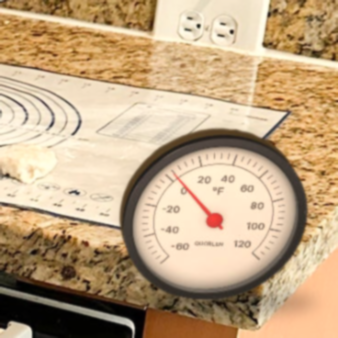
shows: 4 °F
